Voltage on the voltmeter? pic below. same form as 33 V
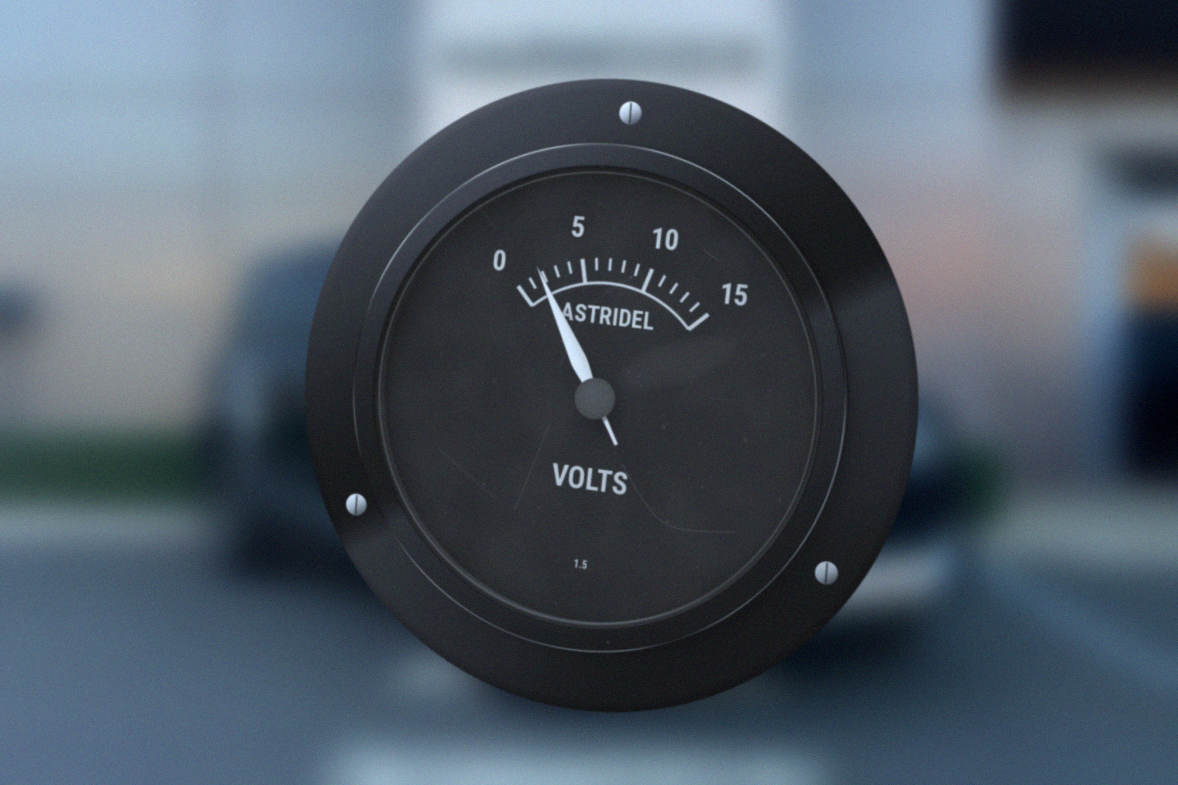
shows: 2 V
